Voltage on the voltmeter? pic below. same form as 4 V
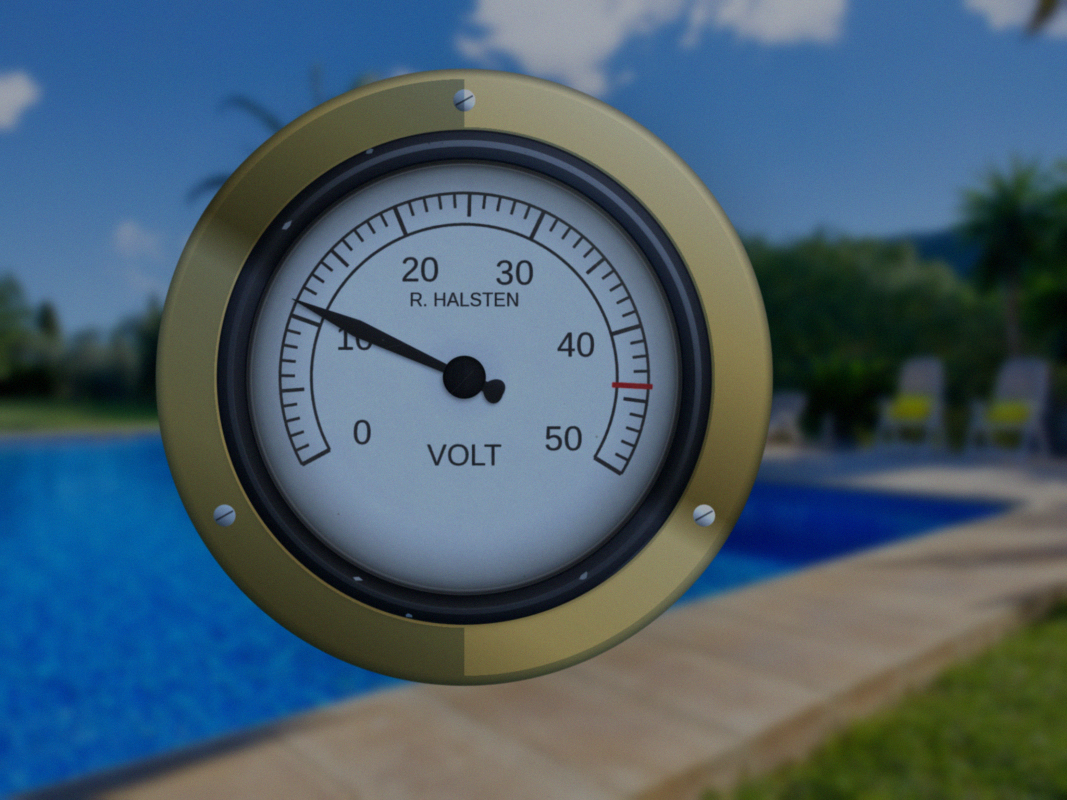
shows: 11 V
